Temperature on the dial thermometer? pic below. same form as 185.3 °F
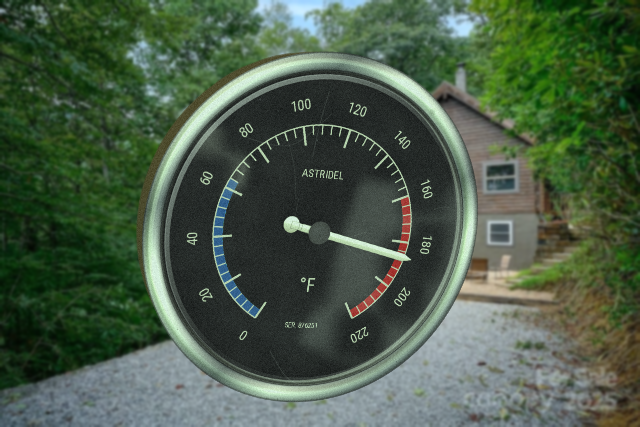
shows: 186 °F
